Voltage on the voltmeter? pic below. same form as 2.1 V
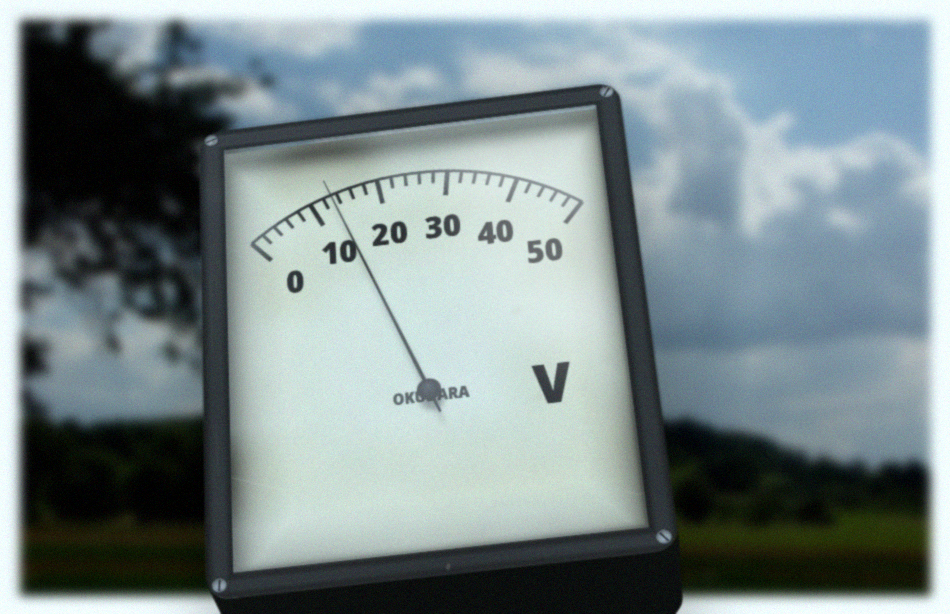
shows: 13 V
